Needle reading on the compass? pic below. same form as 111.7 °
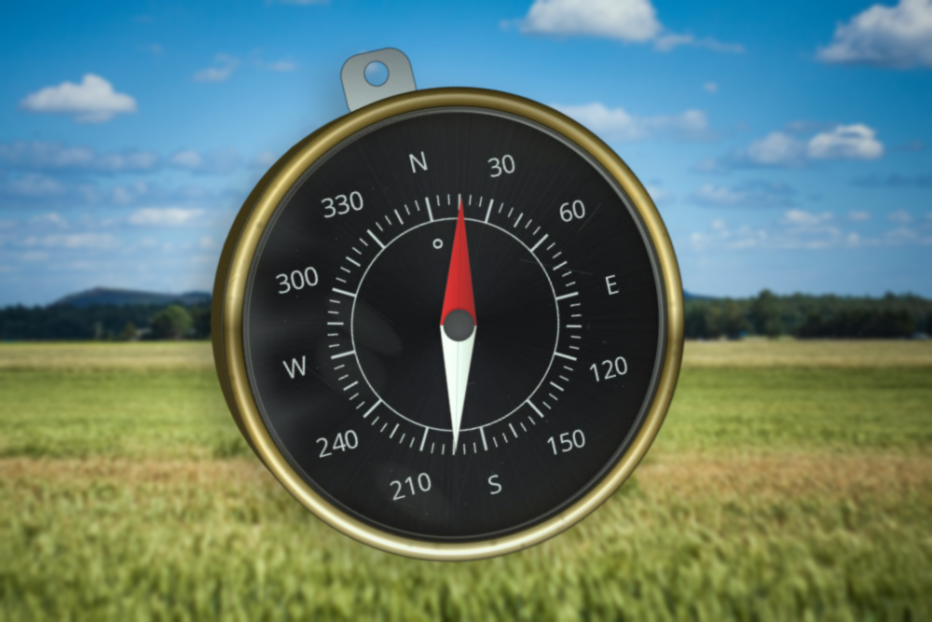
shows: 15 °
